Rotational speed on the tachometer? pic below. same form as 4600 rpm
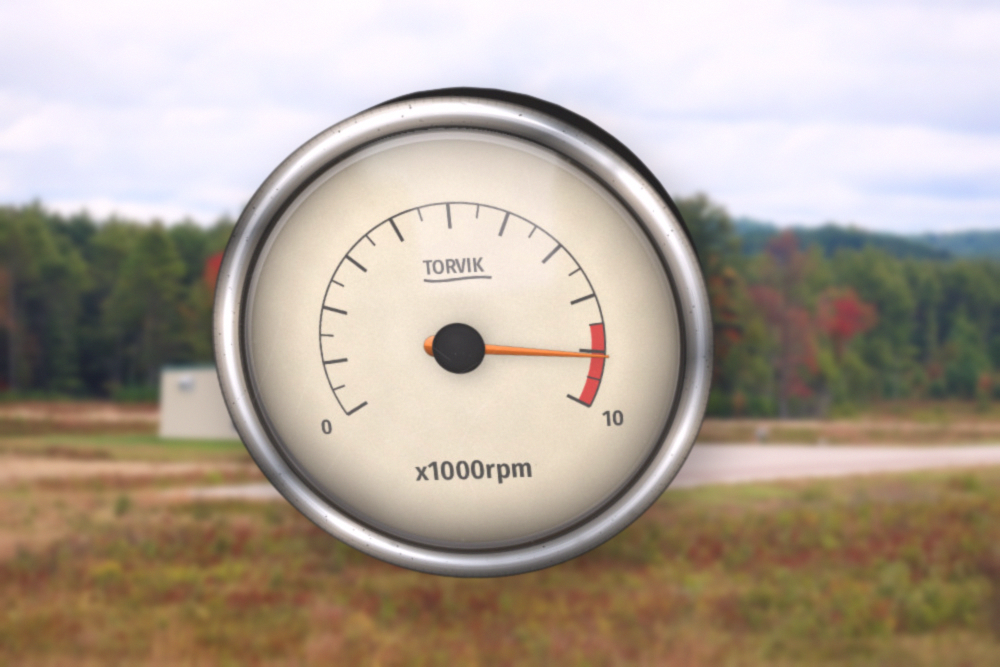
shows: 9000 rpm
